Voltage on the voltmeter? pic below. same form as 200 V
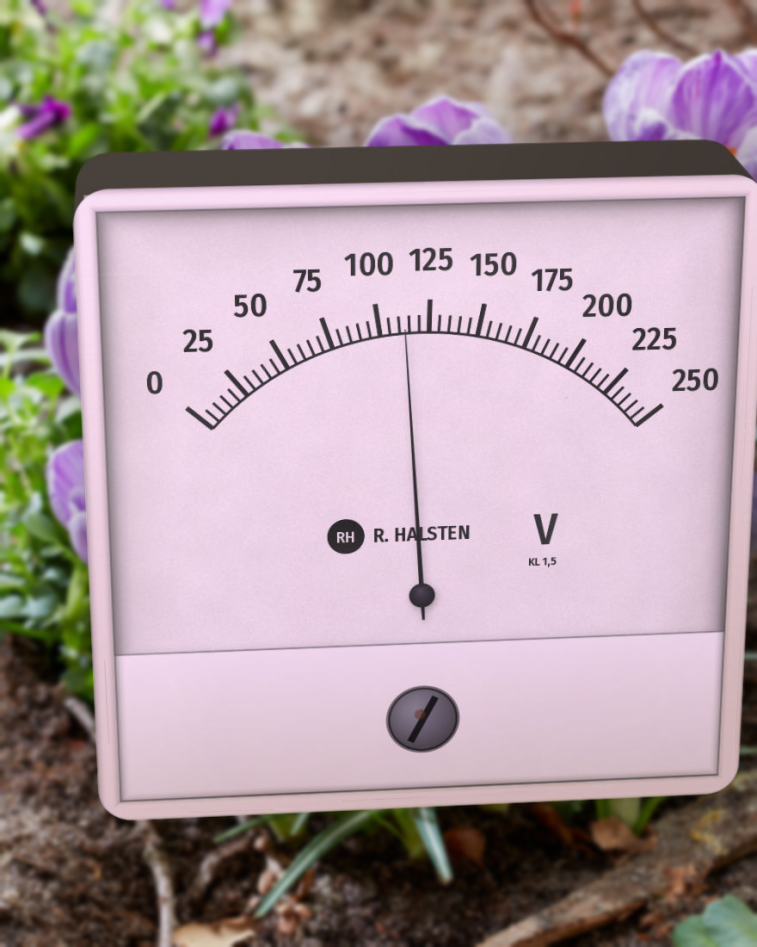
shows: 112.5 V
